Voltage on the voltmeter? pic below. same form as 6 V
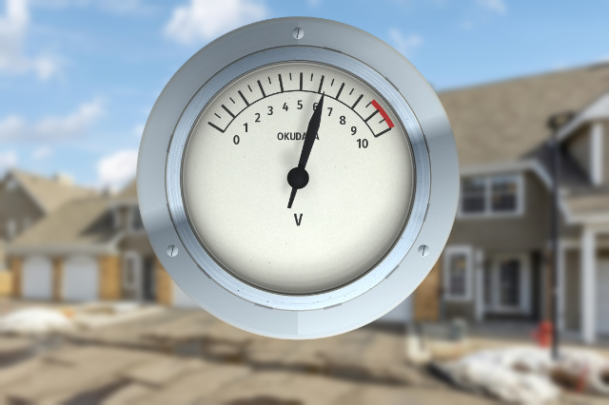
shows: 6.25 V
